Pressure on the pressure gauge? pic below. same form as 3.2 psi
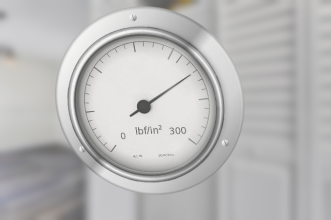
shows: 220 psi
